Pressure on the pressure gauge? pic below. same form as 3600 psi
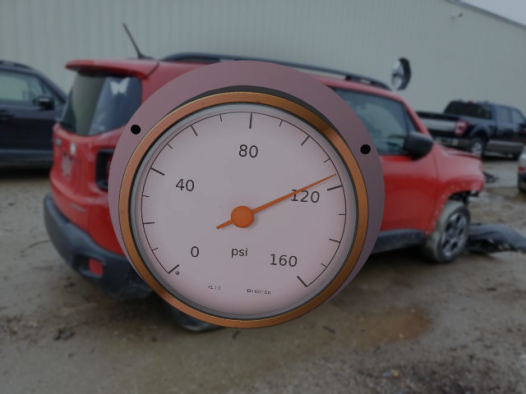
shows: 115 psi
